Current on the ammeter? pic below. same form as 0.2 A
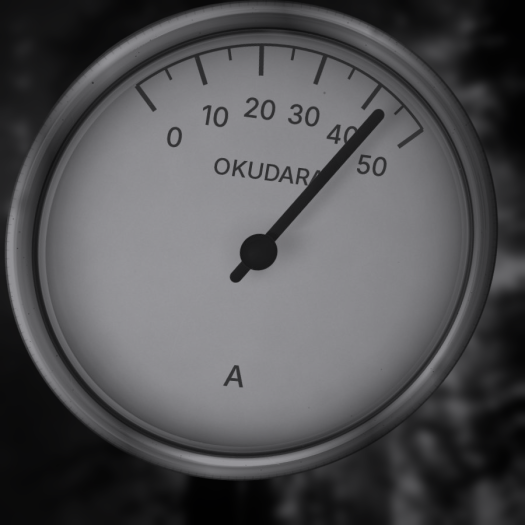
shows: 42.5 A
